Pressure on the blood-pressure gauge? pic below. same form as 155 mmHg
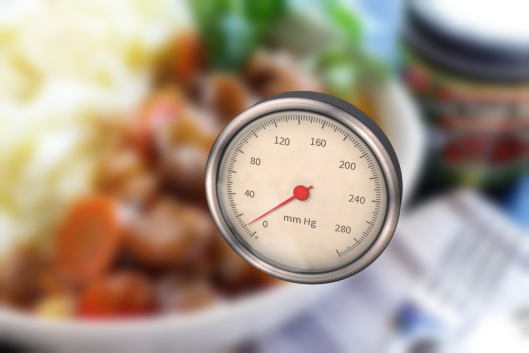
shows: 10 mmHg
